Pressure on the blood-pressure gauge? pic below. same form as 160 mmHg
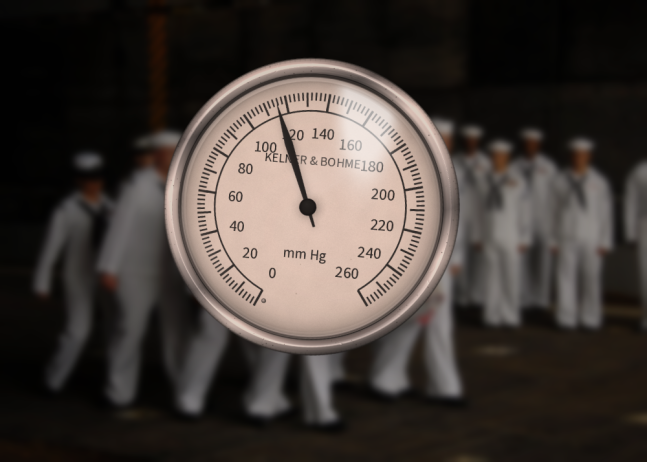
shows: 116 mmHg
